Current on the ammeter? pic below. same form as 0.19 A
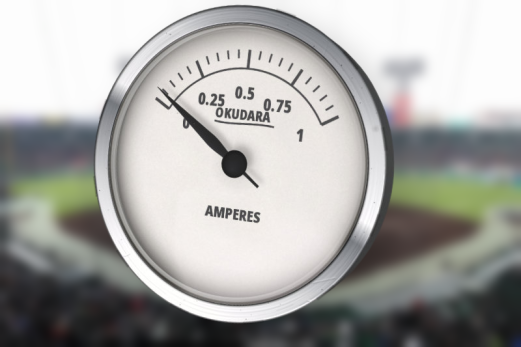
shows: 0.05 A
